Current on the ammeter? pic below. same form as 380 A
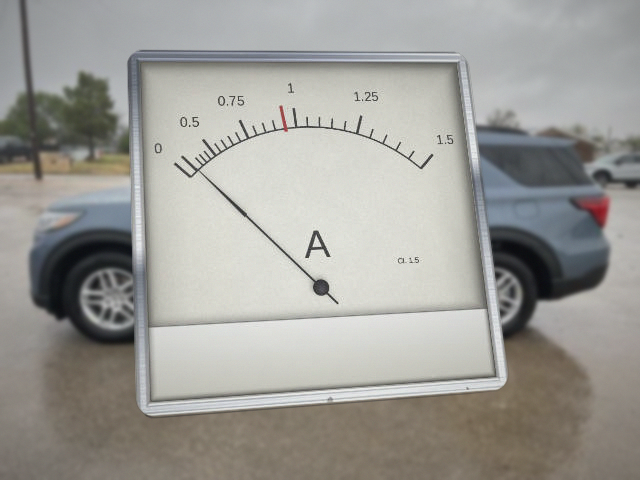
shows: 0.25 A
